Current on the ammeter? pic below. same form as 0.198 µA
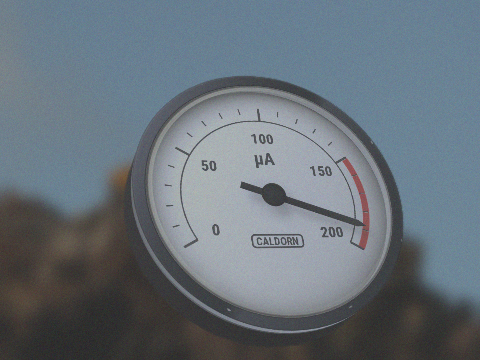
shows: 190 µA
